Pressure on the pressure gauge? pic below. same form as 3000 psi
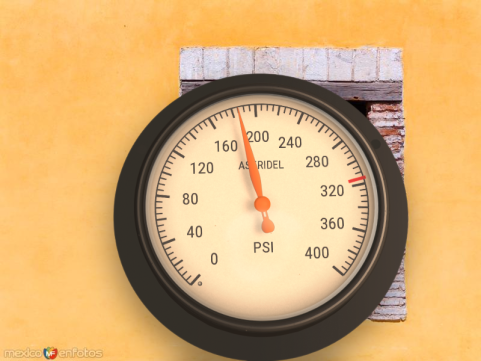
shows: 185 psi
